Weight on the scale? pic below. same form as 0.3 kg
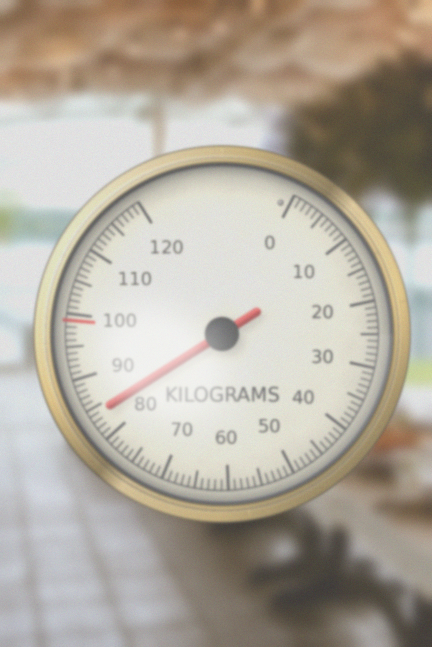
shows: 84 kg
